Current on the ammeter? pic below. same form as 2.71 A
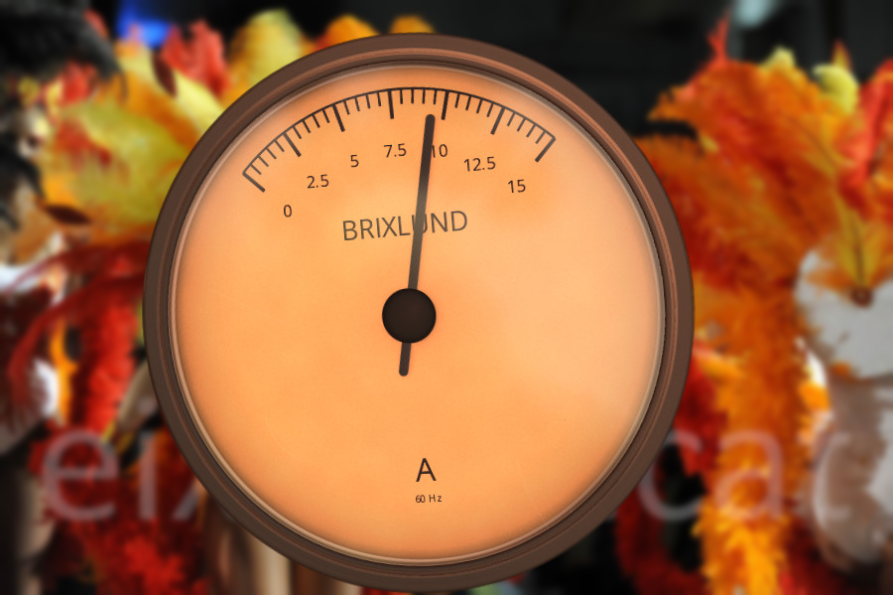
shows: 9.5 A
